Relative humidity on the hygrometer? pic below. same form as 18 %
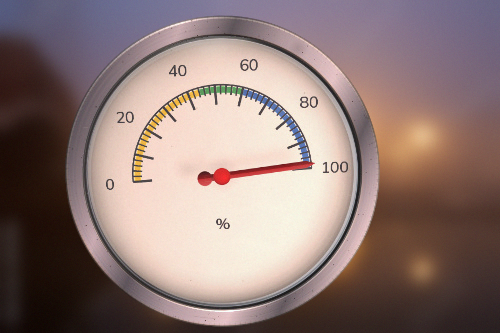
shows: 98 %
